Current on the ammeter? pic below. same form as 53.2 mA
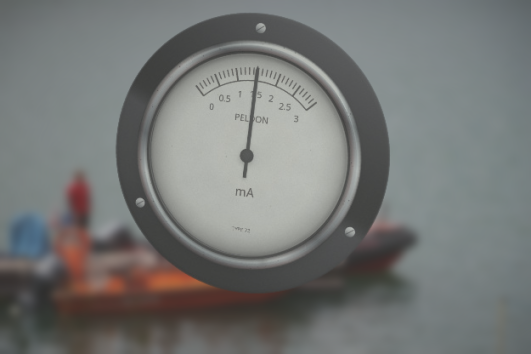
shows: 1.5 mA
